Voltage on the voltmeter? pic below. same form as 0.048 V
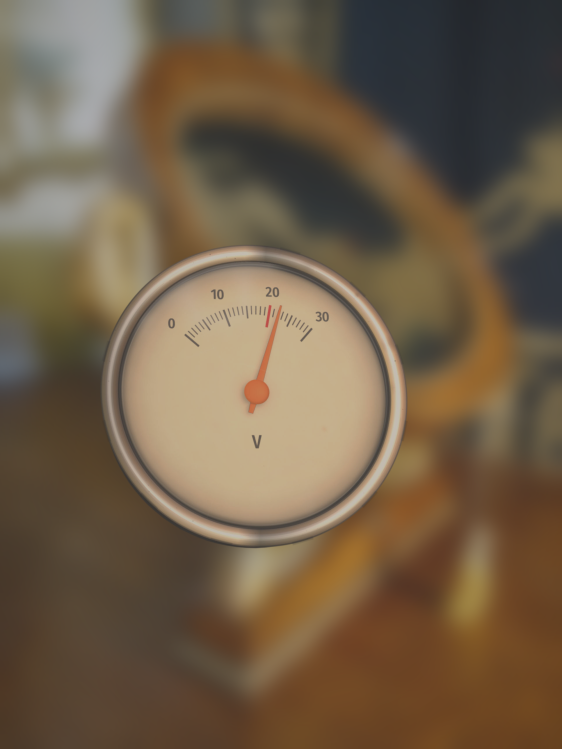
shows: 22 V
